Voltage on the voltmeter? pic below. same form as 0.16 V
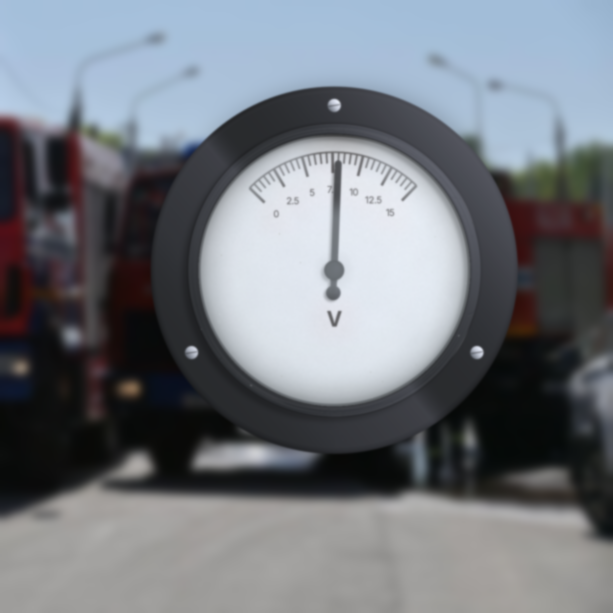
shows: 8 V
